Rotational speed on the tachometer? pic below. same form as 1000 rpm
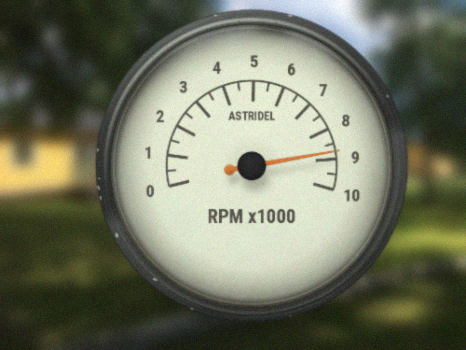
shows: 8750 rpm
